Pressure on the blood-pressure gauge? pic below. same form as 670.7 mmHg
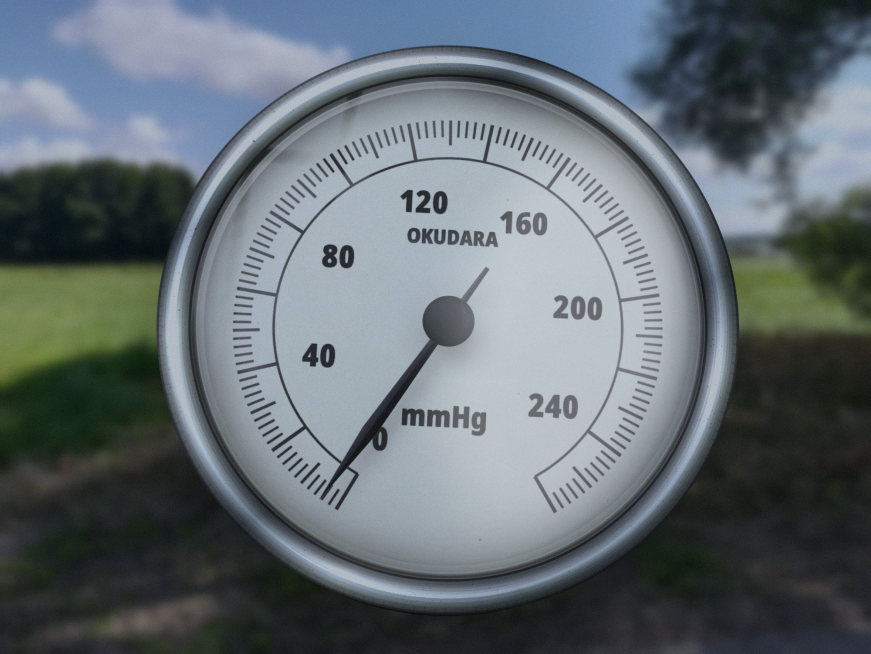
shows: 4 mmHg
